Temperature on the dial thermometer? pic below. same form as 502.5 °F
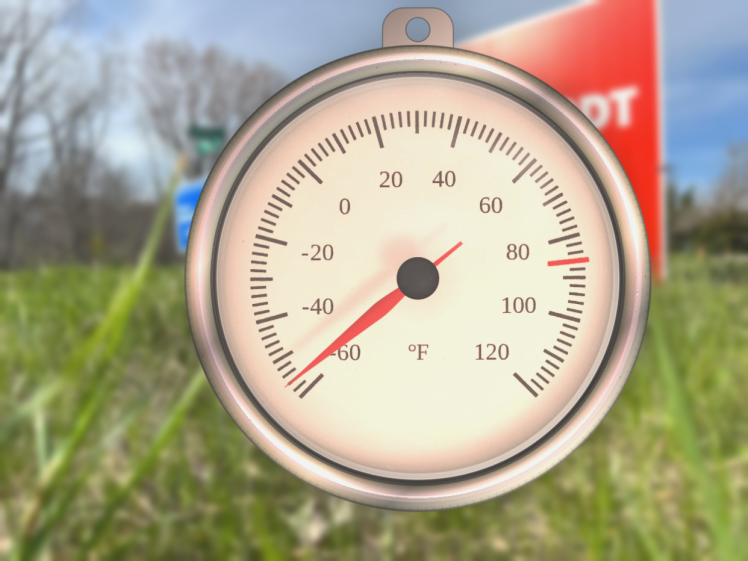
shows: -56 °F
